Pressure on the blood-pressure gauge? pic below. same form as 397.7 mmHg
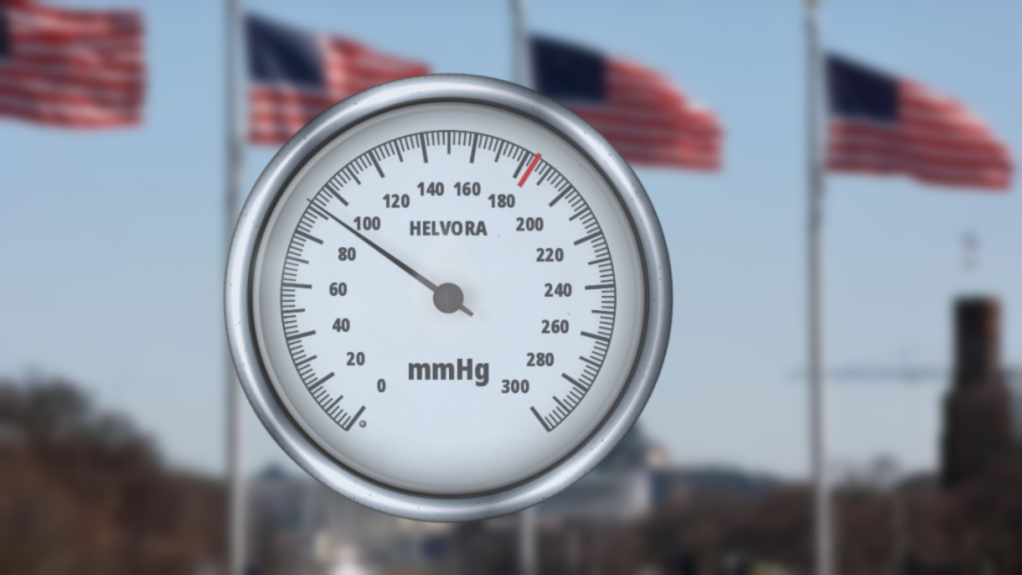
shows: 92 mmHg
